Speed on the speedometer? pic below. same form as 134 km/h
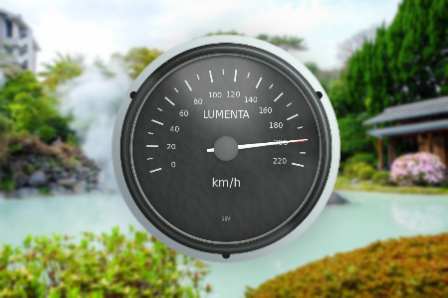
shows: 200 km/h
